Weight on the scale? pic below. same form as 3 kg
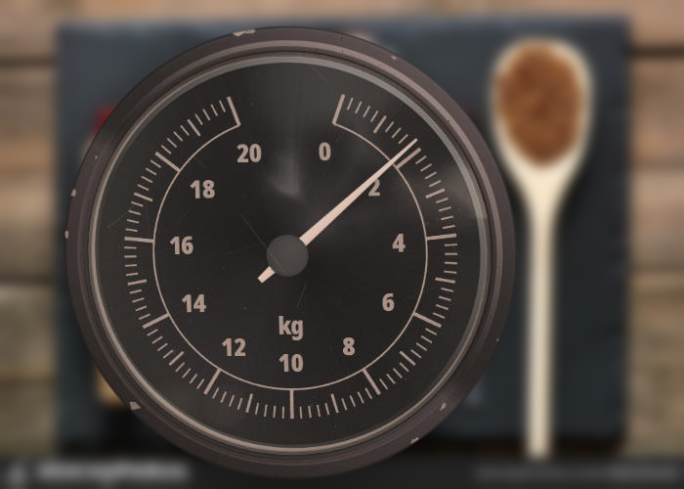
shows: 1.8 kg
